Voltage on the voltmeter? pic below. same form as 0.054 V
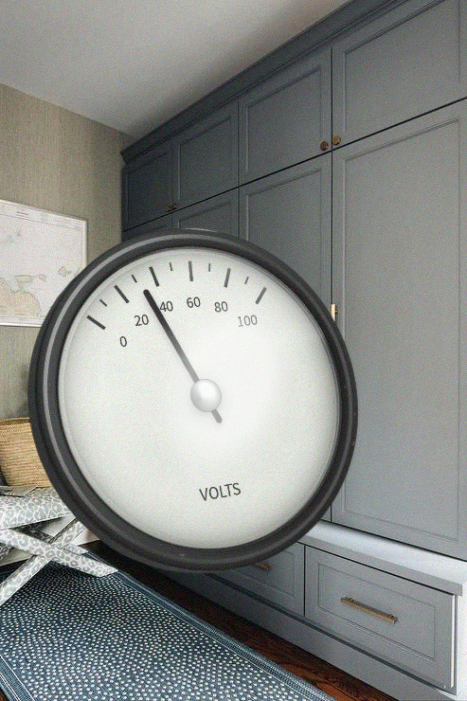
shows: 30 V
